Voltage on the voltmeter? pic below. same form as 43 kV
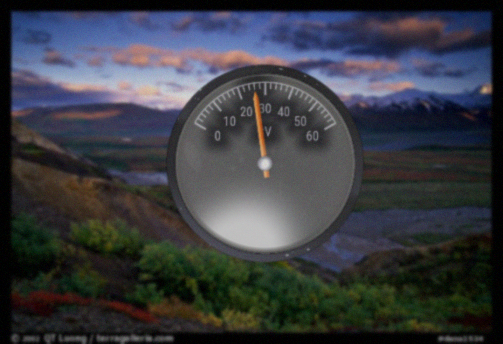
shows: 26 kV
